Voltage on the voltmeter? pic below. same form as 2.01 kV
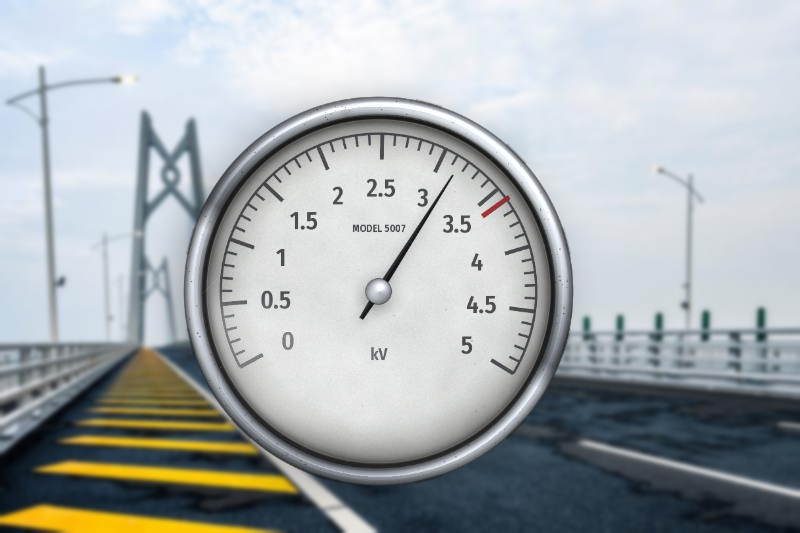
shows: 3.15 kV
